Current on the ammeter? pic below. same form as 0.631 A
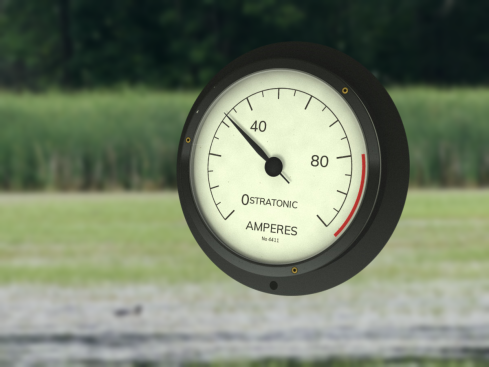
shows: 32.5 A
